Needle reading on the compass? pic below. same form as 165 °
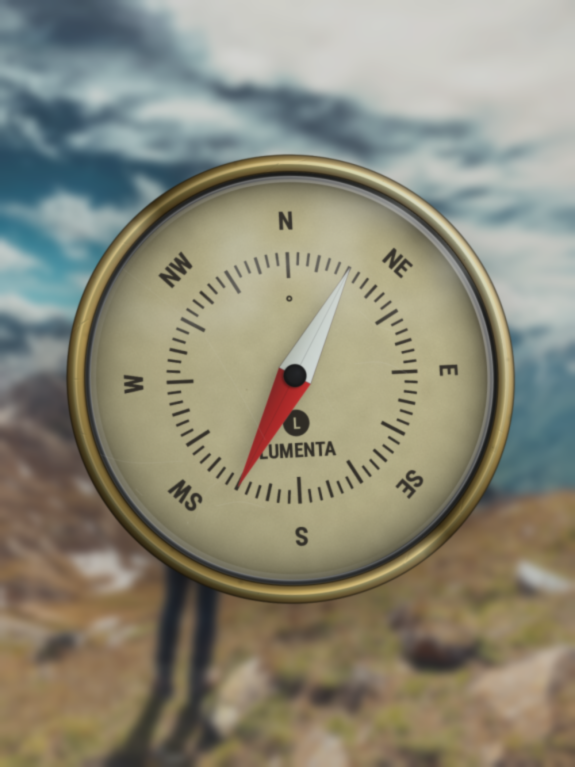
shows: 210 °
